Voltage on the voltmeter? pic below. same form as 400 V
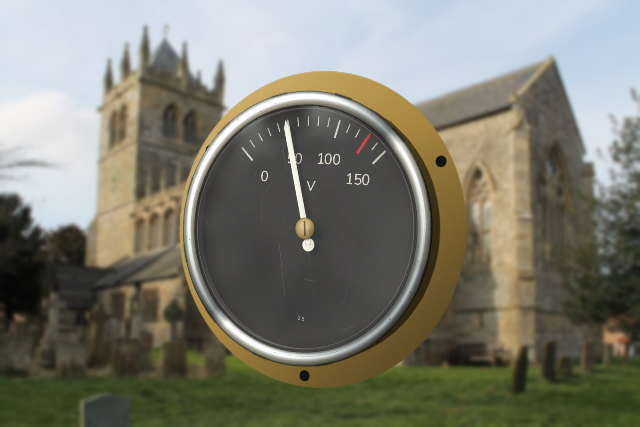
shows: 50 V
